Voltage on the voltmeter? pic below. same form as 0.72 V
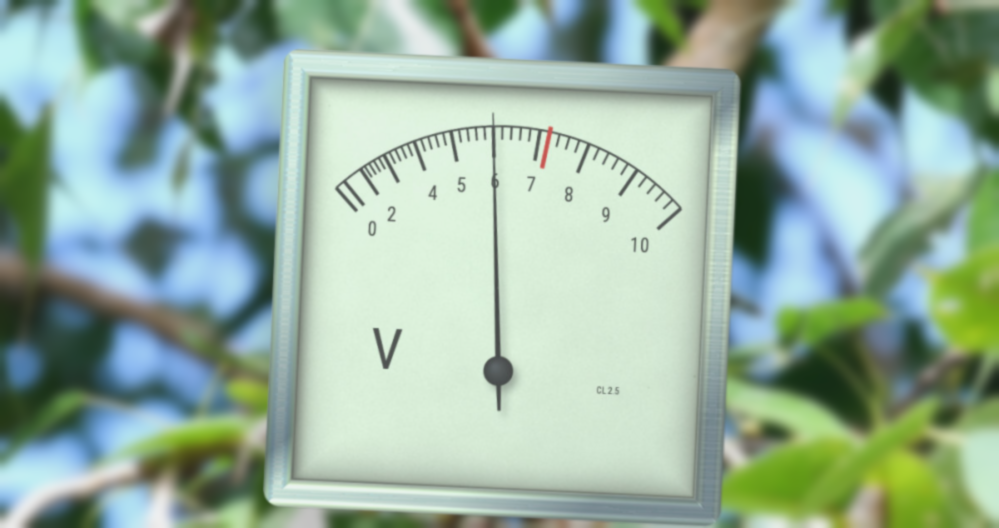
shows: 6 V
